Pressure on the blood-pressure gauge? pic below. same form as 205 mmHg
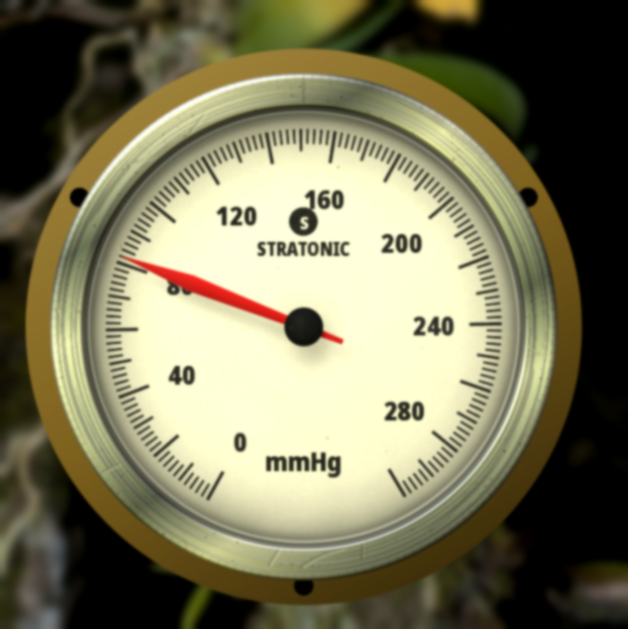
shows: 82 mmHg
